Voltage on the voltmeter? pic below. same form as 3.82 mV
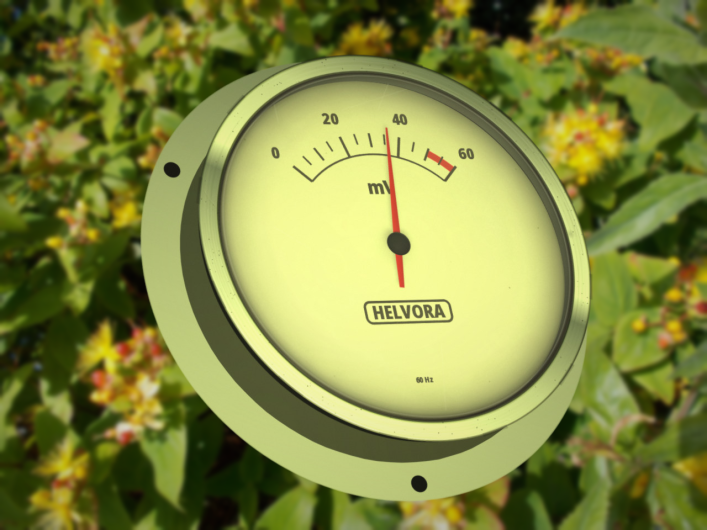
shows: 35 mV
